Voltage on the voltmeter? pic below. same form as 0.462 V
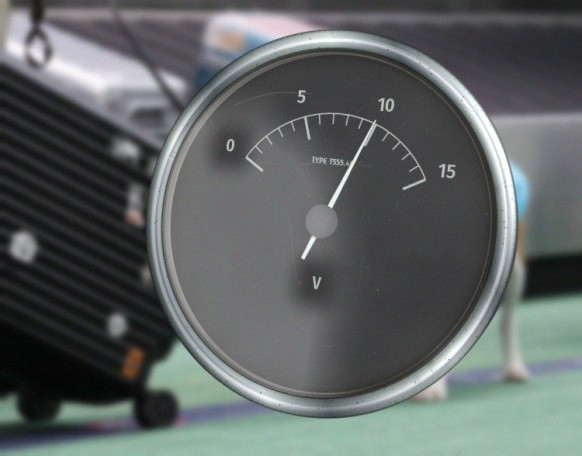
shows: 10 V
